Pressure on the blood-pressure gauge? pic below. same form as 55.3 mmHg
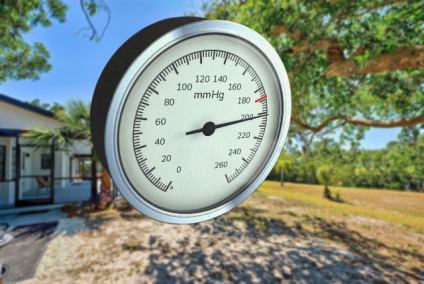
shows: 200 mmHg
